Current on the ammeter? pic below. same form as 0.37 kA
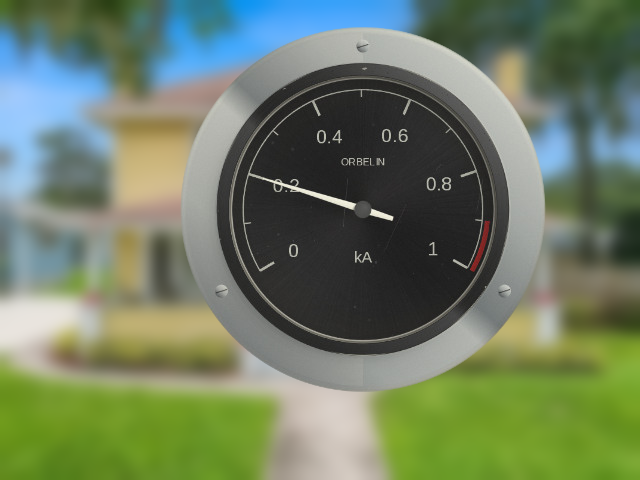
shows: 0.2 kA
